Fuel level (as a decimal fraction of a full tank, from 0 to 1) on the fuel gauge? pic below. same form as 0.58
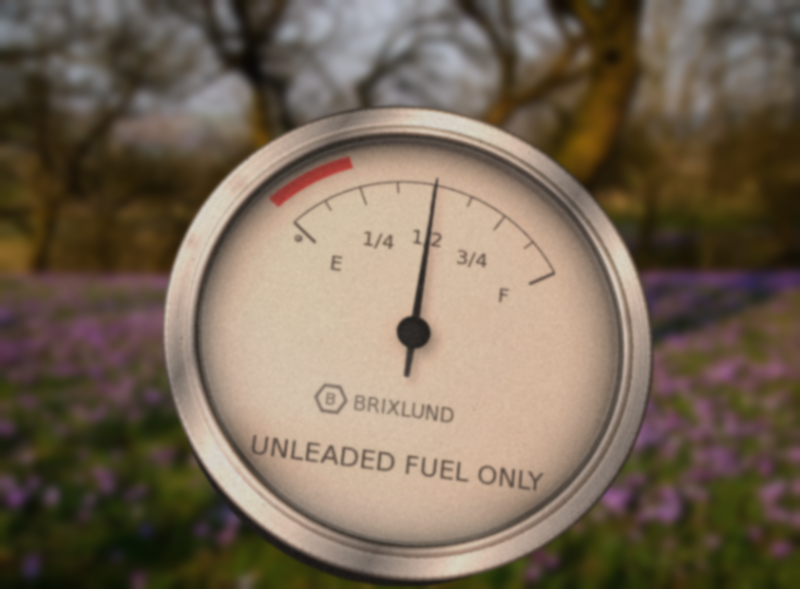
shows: 0.5
